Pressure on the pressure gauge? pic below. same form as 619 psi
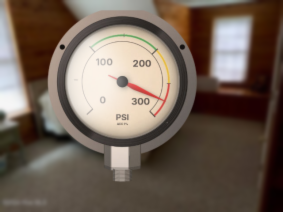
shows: 275 psi
